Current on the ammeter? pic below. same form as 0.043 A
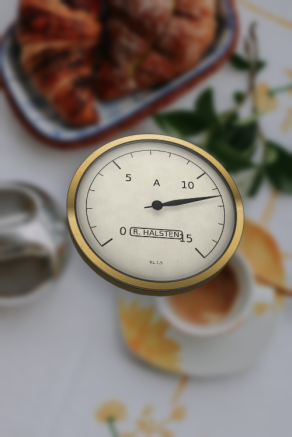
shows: 11.5 A
